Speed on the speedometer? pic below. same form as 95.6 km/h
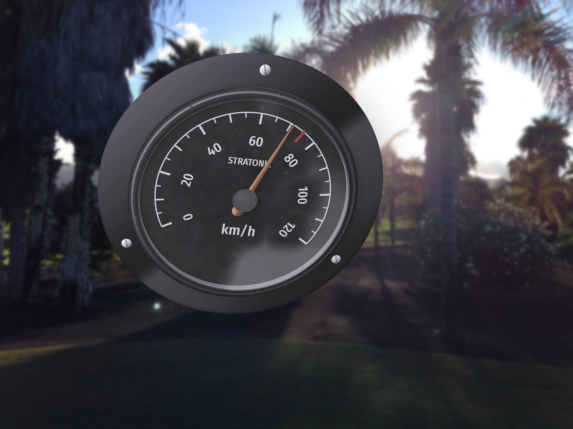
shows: 70 km/h
